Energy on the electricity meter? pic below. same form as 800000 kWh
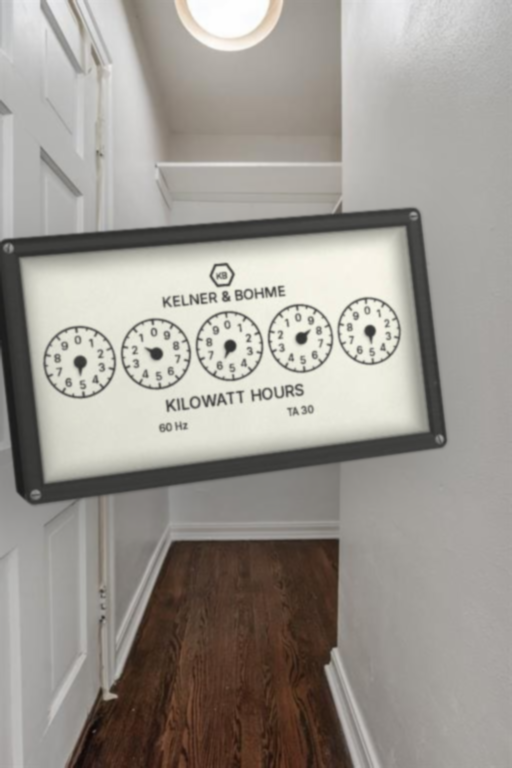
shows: 51585 kWh
